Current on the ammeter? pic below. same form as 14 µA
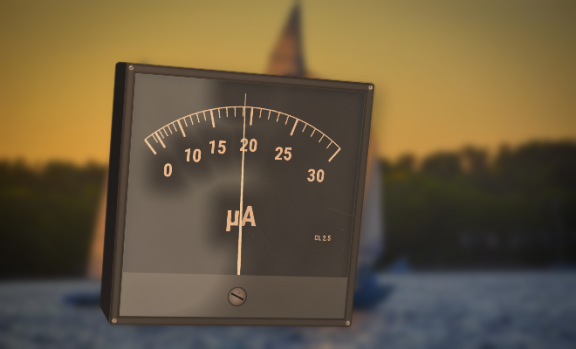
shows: 19 µA
